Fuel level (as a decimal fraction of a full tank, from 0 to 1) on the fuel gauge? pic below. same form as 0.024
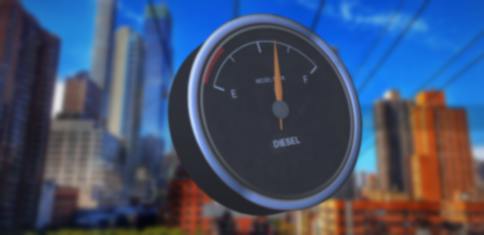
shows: 0.625
